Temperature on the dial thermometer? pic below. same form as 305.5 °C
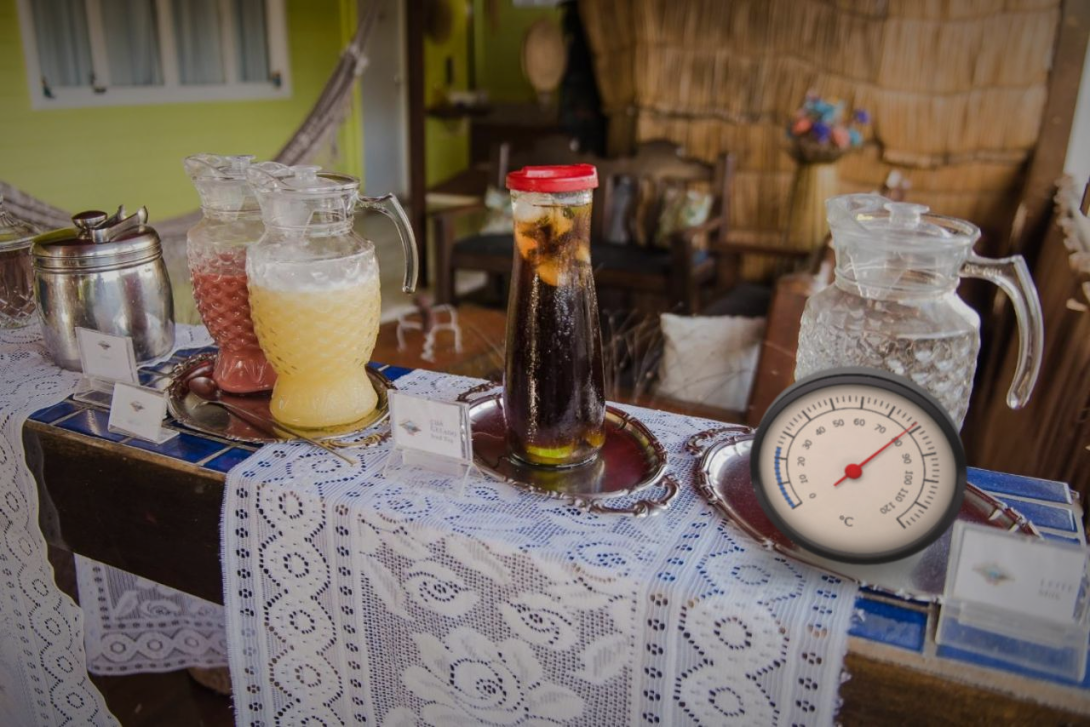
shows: 78 °C
